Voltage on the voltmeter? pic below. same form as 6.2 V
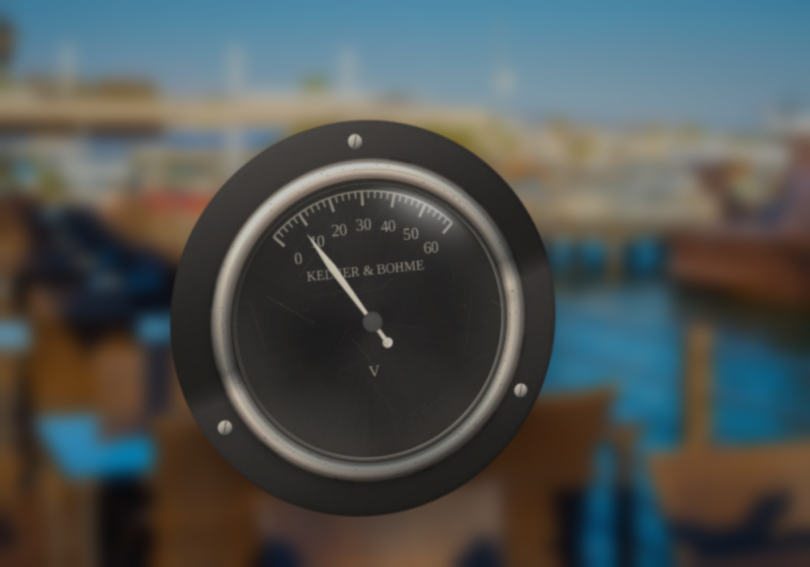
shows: 8 V
